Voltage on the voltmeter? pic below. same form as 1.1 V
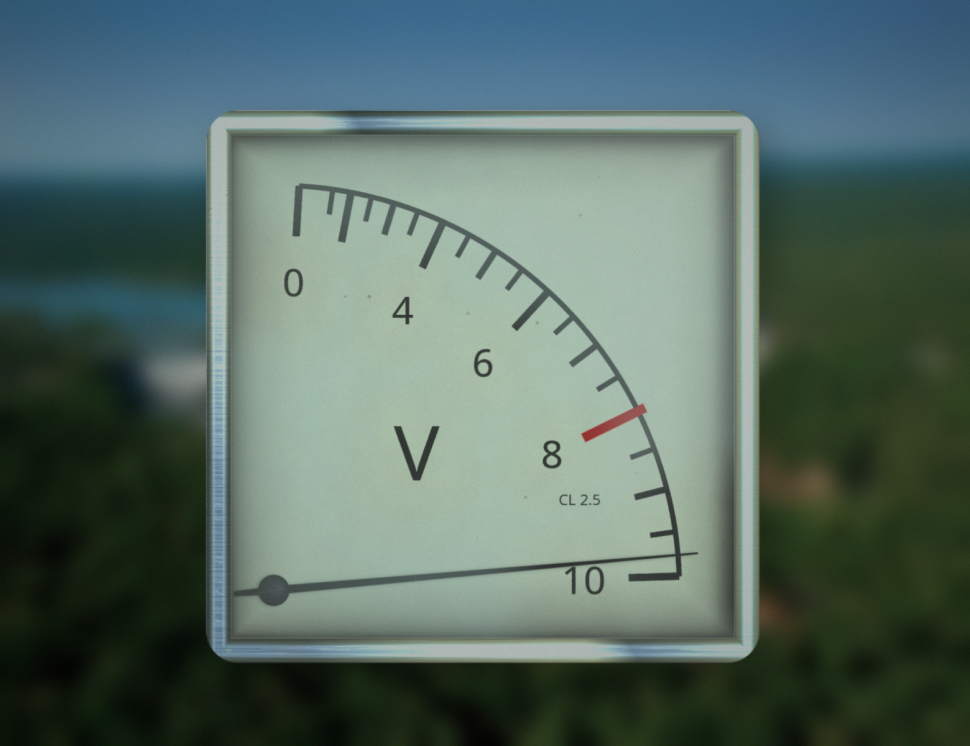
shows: 9.75 V
